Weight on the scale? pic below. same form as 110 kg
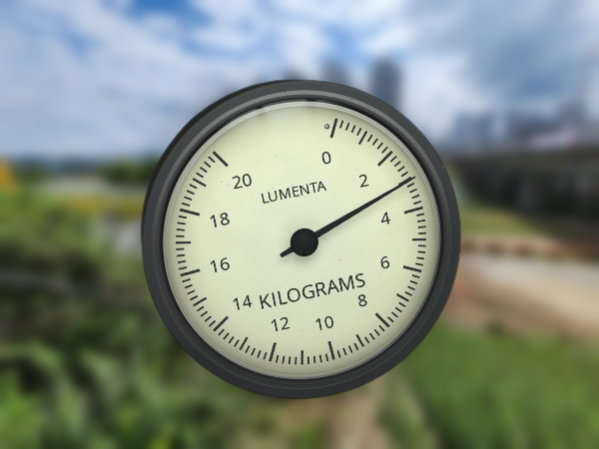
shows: 3 kg
